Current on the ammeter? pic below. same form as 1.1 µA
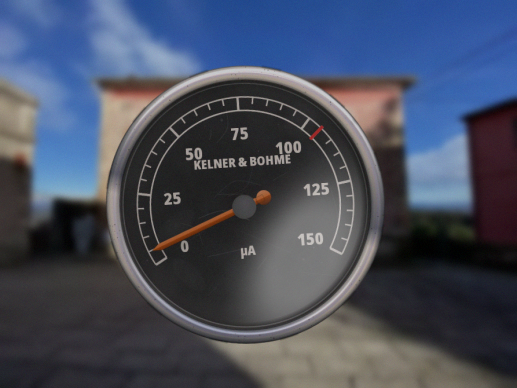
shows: 5 µA
